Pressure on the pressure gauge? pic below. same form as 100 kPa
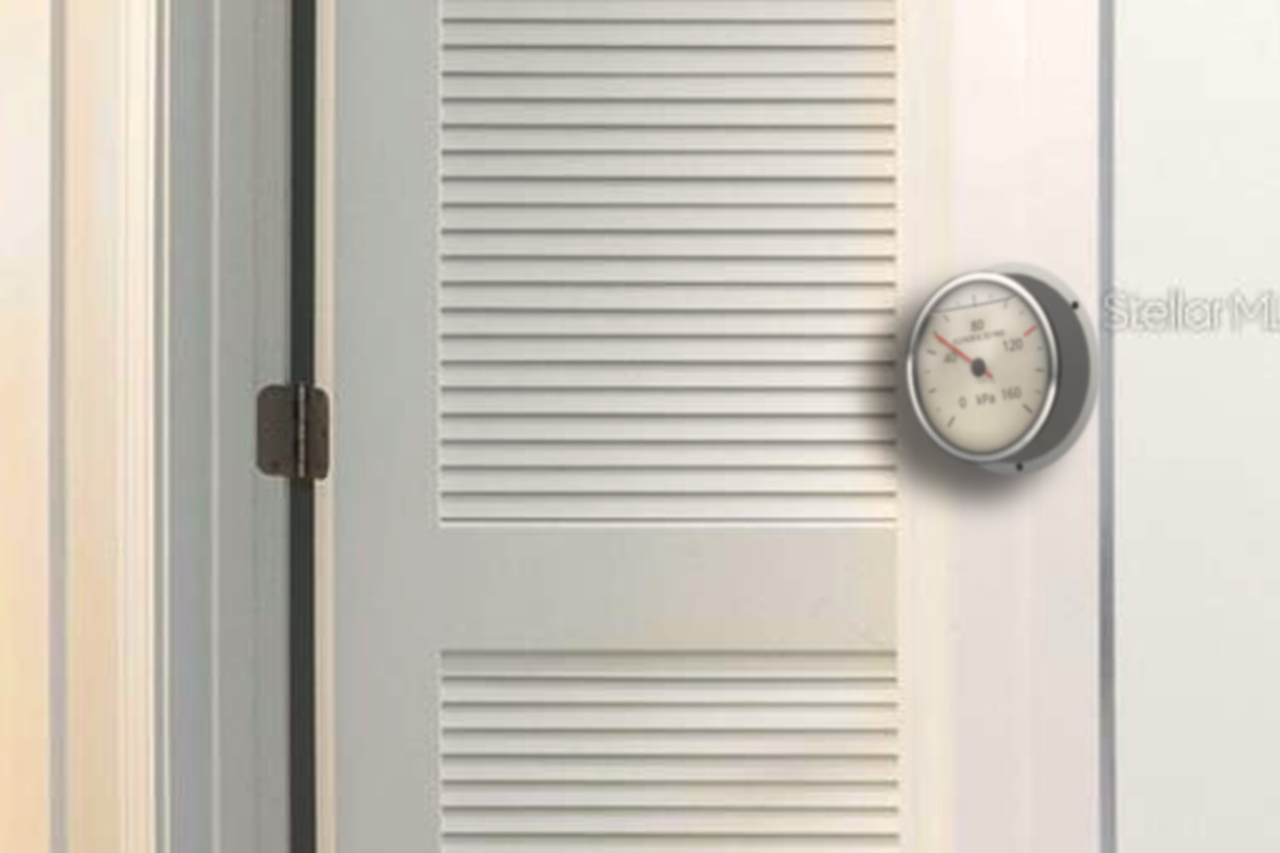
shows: 50 kPa
